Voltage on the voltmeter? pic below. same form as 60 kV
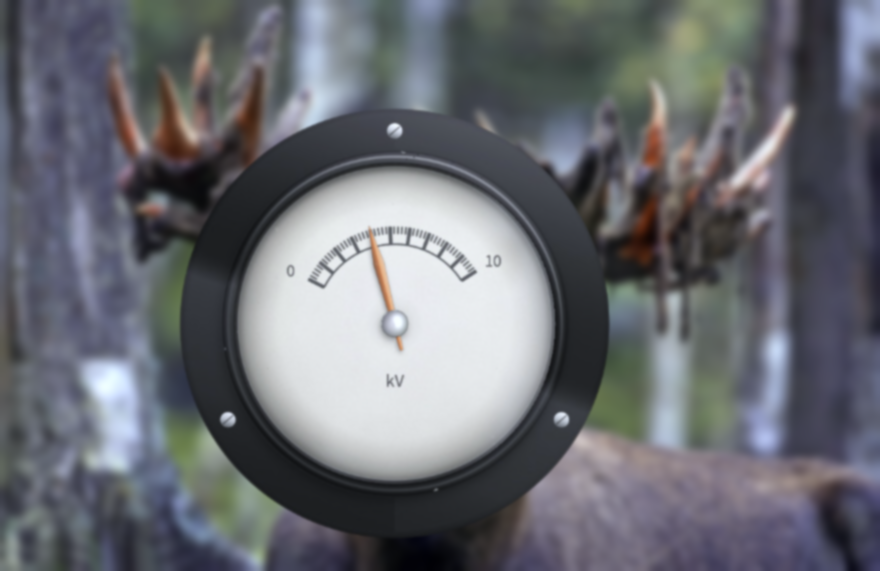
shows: 4 kV
